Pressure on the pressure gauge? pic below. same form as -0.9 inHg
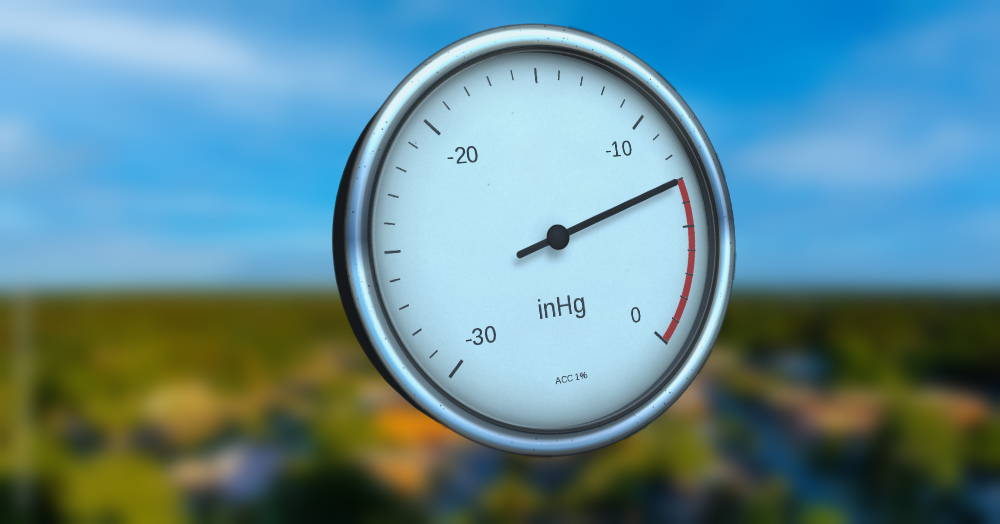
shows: -7 inHg
